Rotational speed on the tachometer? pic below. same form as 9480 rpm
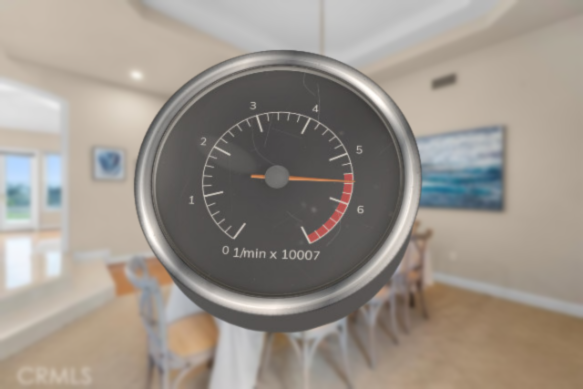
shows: 5600 rpm
